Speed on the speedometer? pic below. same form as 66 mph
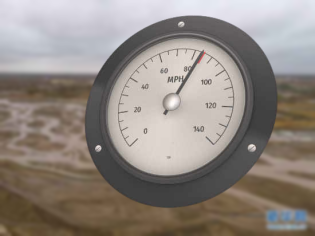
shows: 85 mph
